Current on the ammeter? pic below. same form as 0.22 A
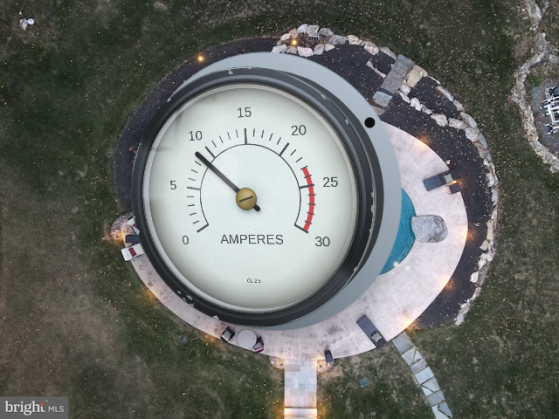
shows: 9 A
